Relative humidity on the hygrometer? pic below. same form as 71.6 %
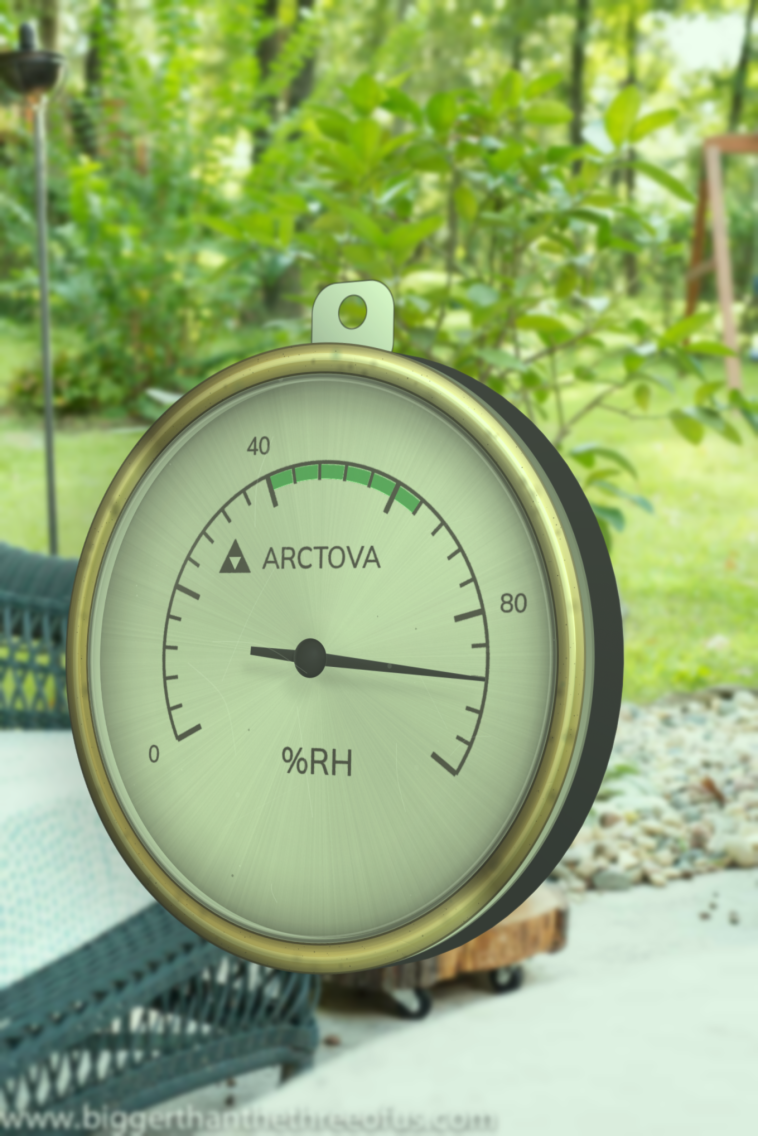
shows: 88 %
